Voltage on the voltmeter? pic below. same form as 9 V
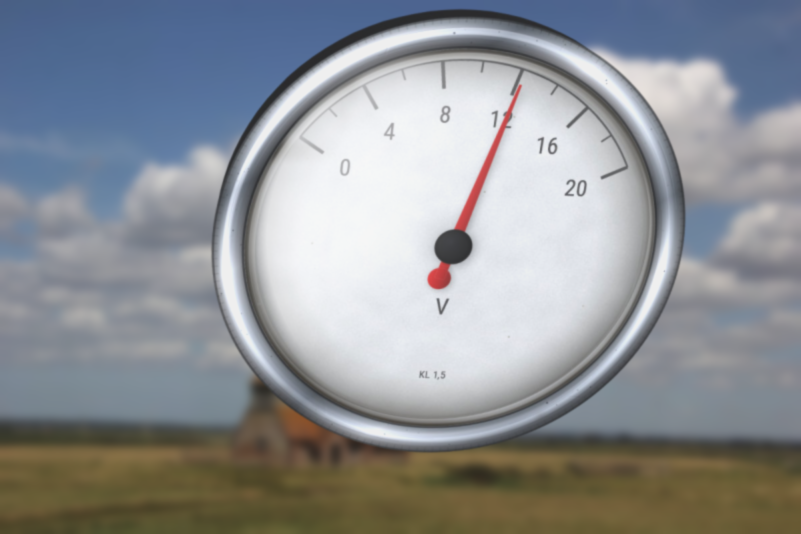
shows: 12 V
